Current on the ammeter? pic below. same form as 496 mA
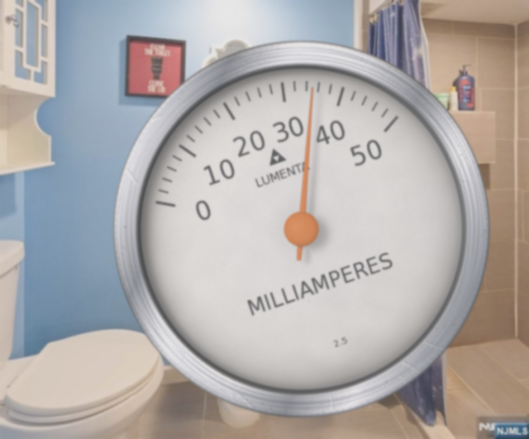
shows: 35 mA
